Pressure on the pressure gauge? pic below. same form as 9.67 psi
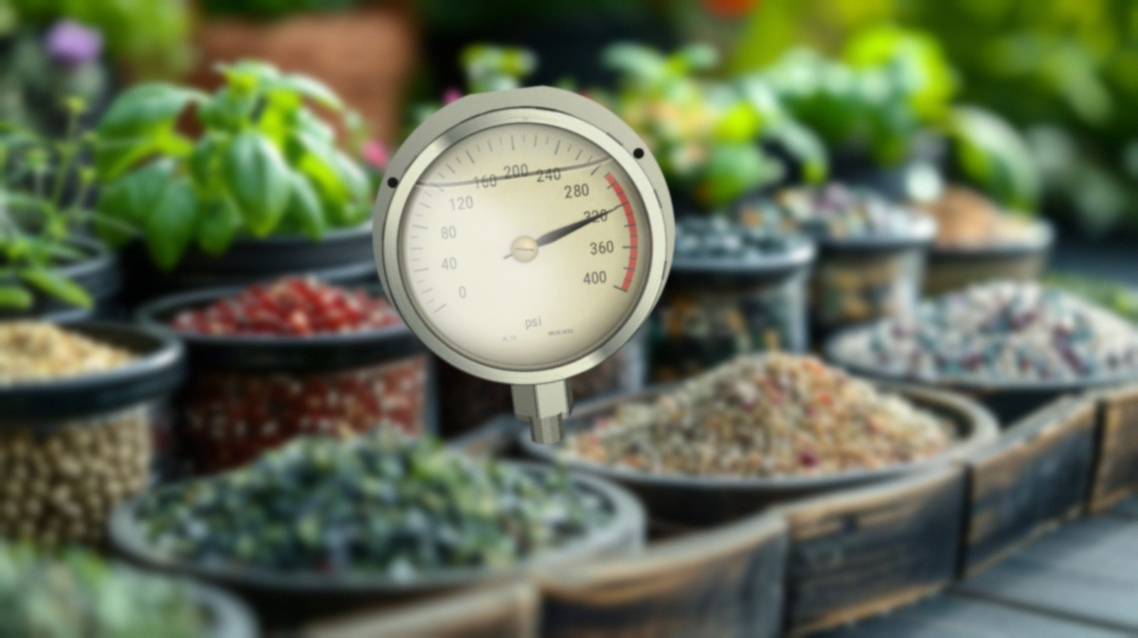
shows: 320 psi
